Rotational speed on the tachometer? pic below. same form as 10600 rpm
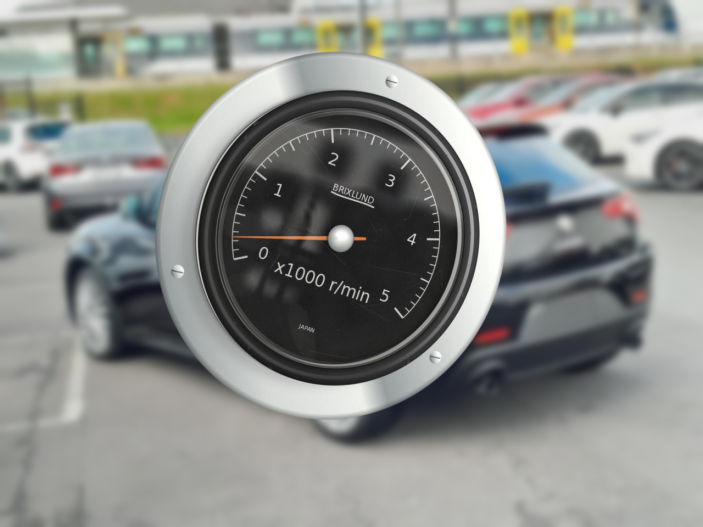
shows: 250 rpm
